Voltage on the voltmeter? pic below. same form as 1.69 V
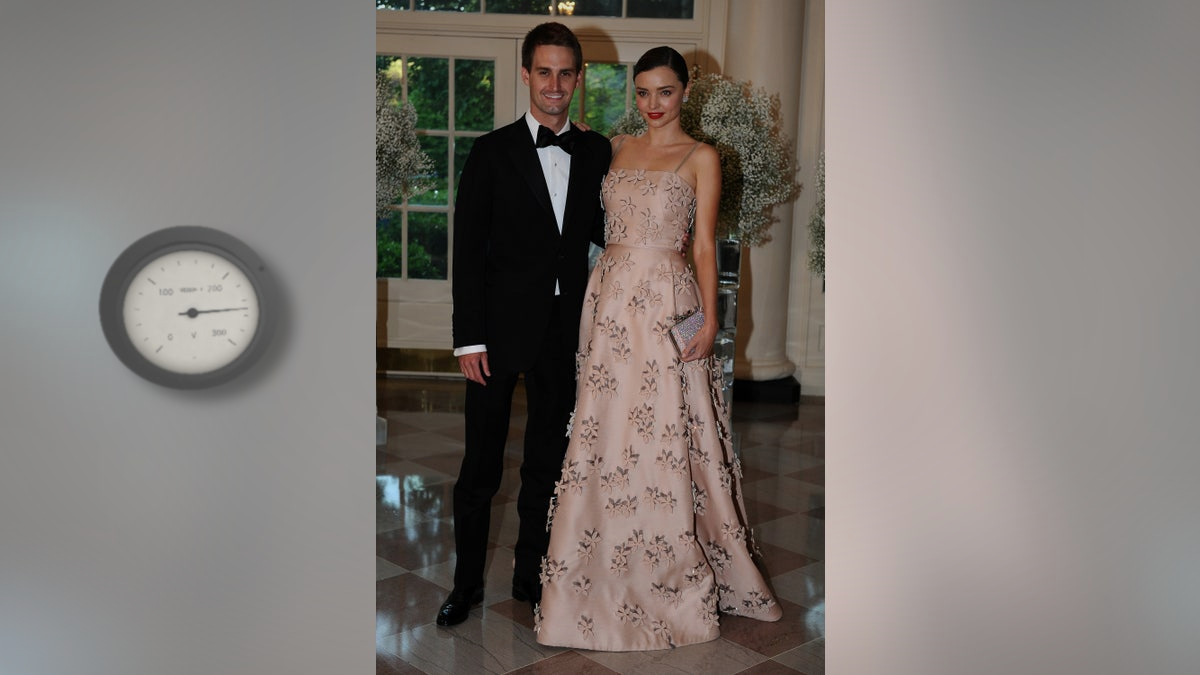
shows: 250 V
